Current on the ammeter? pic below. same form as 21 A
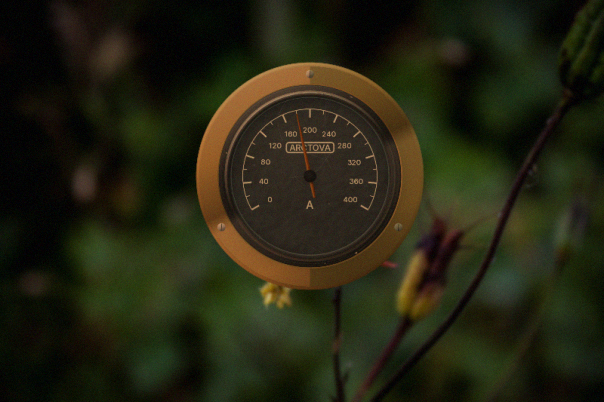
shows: 180 A
